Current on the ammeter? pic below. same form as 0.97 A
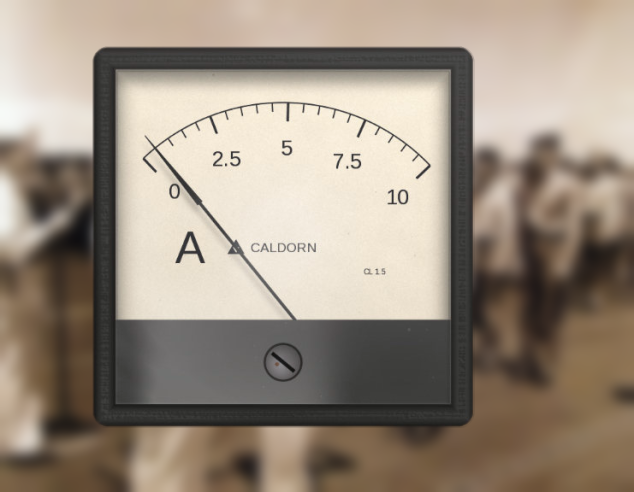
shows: 0.5 A
